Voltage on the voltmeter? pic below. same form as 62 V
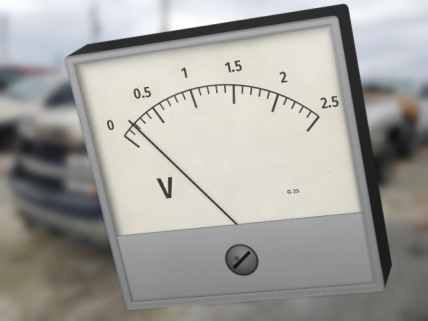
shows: 0.2 V
